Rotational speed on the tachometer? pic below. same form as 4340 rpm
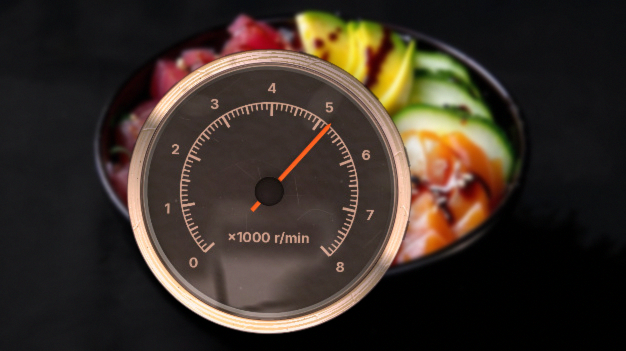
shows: 5200 rpm
